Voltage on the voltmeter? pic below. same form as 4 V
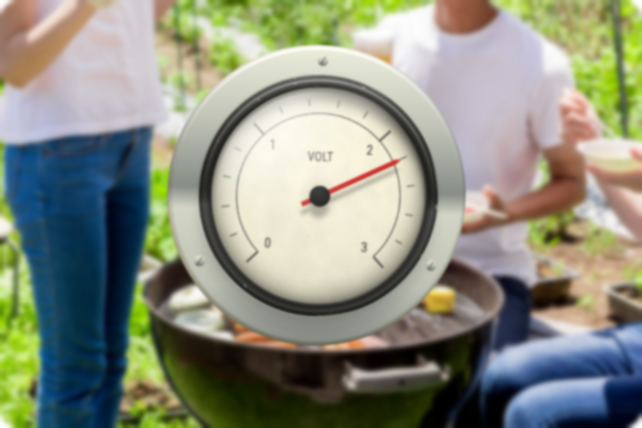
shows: 2.2 V
